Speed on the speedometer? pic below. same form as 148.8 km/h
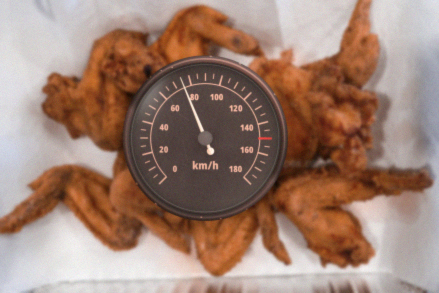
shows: 75 km/h
